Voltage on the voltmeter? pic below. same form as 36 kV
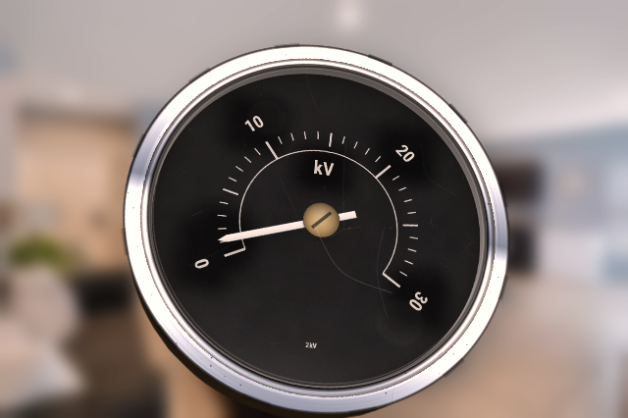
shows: 1 kV
